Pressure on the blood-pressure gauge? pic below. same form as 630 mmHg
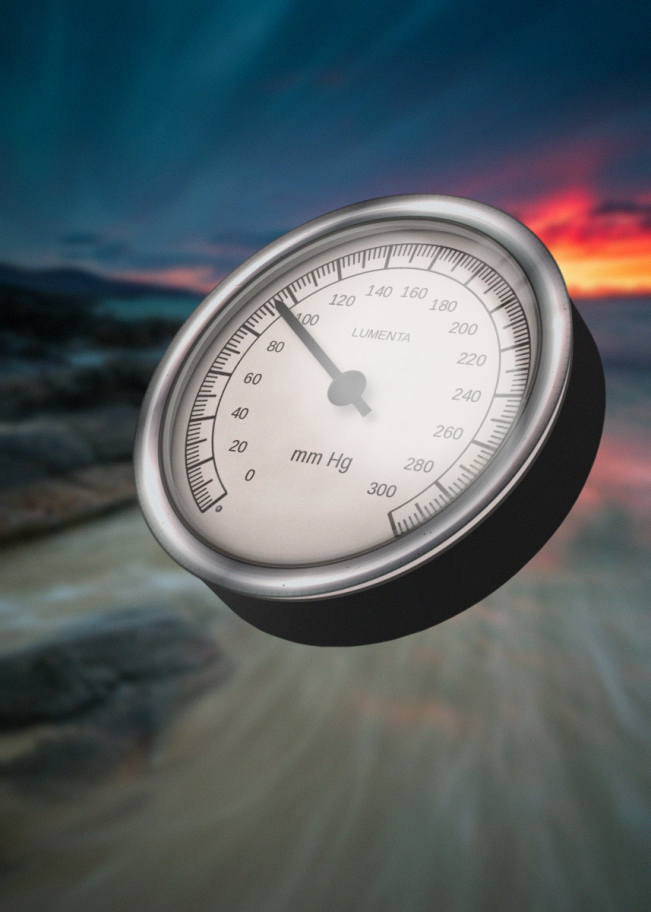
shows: 94 mmHg
